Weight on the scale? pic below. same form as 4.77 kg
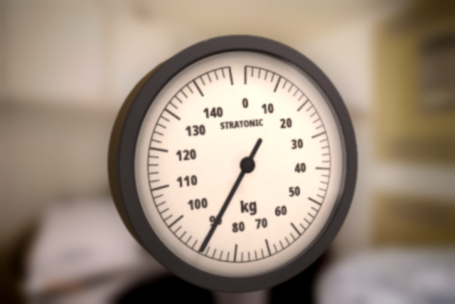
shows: 90 kg
